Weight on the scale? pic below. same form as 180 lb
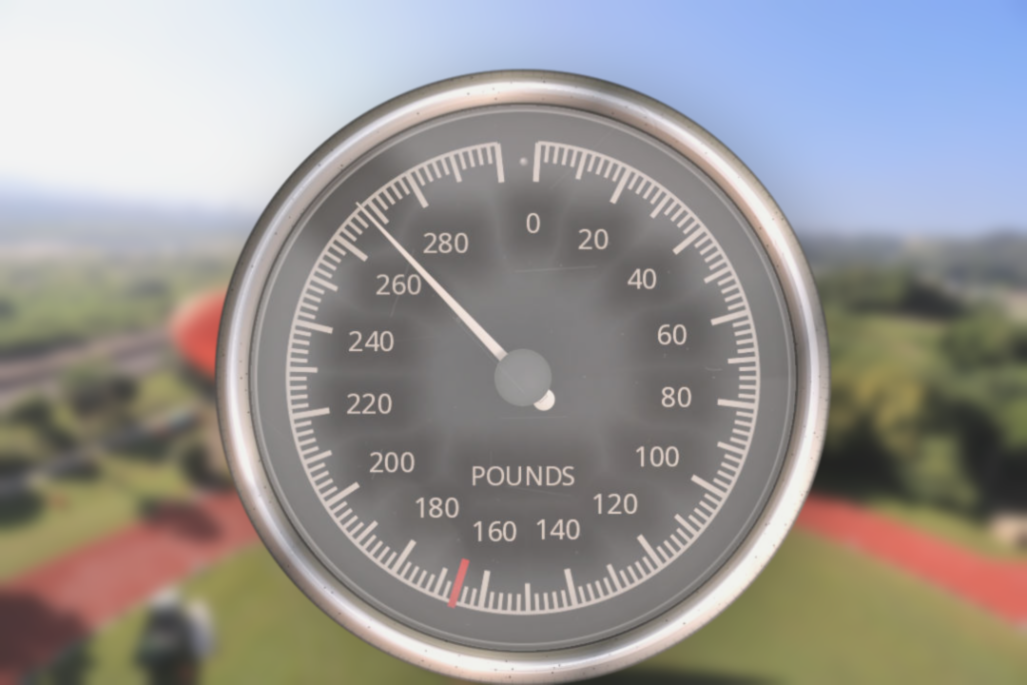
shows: 268 lb
